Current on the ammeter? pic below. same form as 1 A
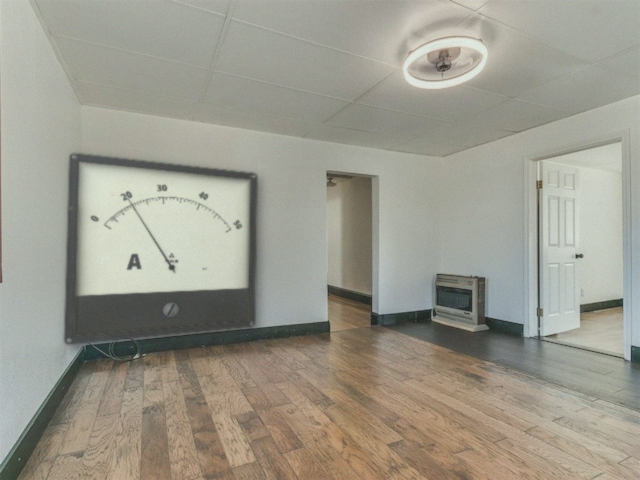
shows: 20 A
